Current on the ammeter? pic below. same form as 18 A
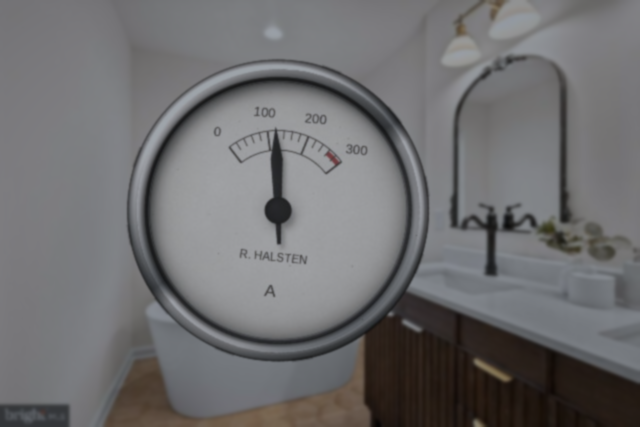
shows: 120 A
